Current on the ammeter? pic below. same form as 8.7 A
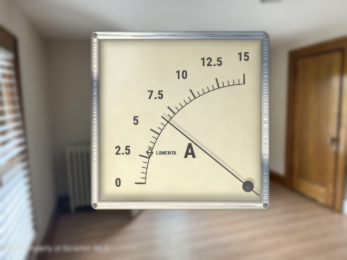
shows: 6.5 A
